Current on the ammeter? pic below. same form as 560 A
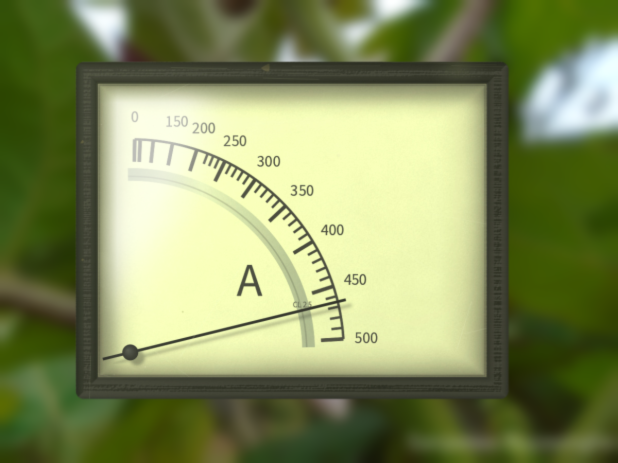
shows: 465 A
